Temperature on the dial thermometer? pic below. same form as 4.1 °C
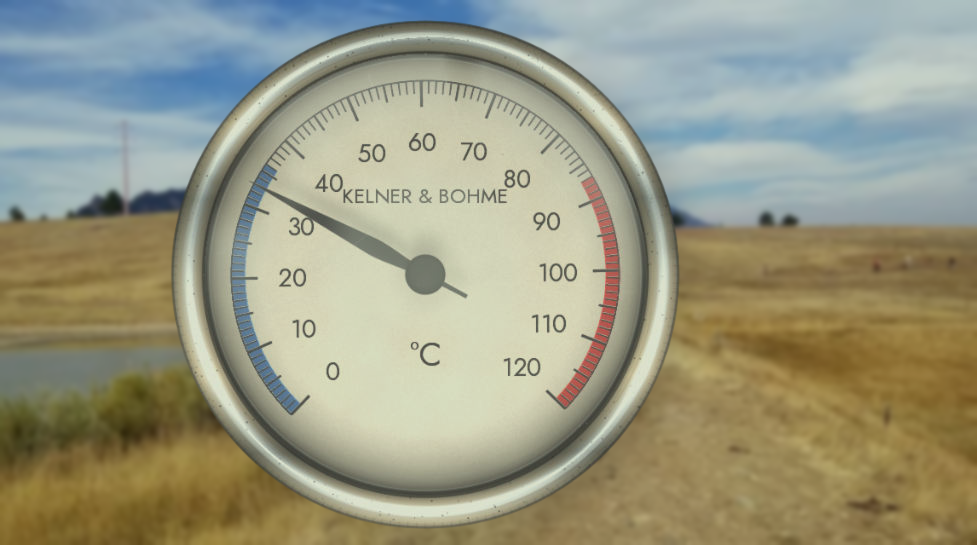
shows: 33 °C
